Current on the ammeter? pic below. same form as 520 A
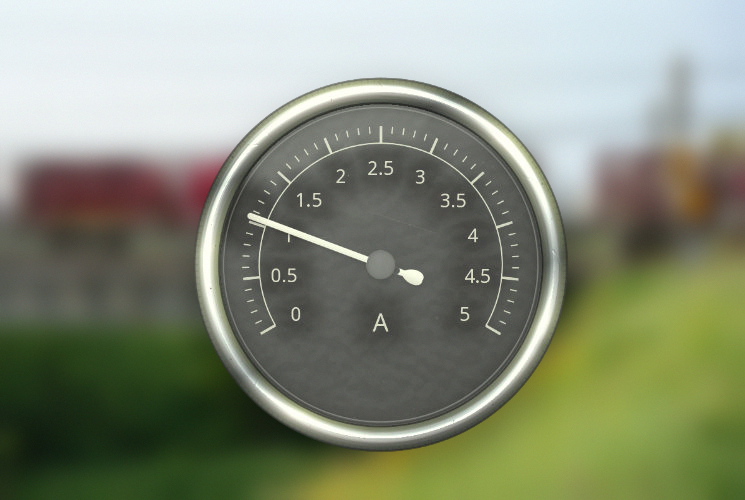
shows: 1.05 A
